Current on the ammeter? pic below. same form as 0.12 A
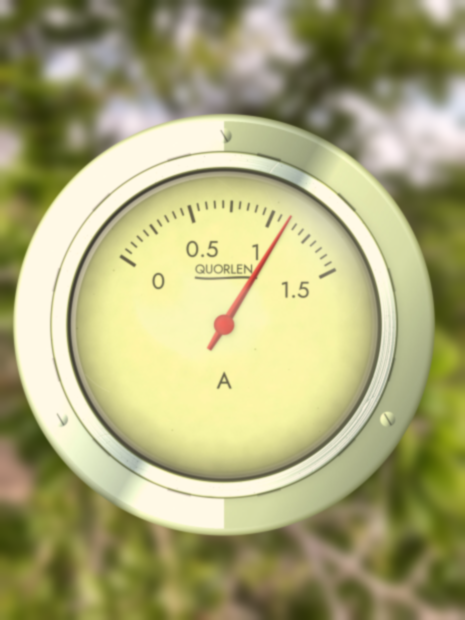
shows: 1.1 A
